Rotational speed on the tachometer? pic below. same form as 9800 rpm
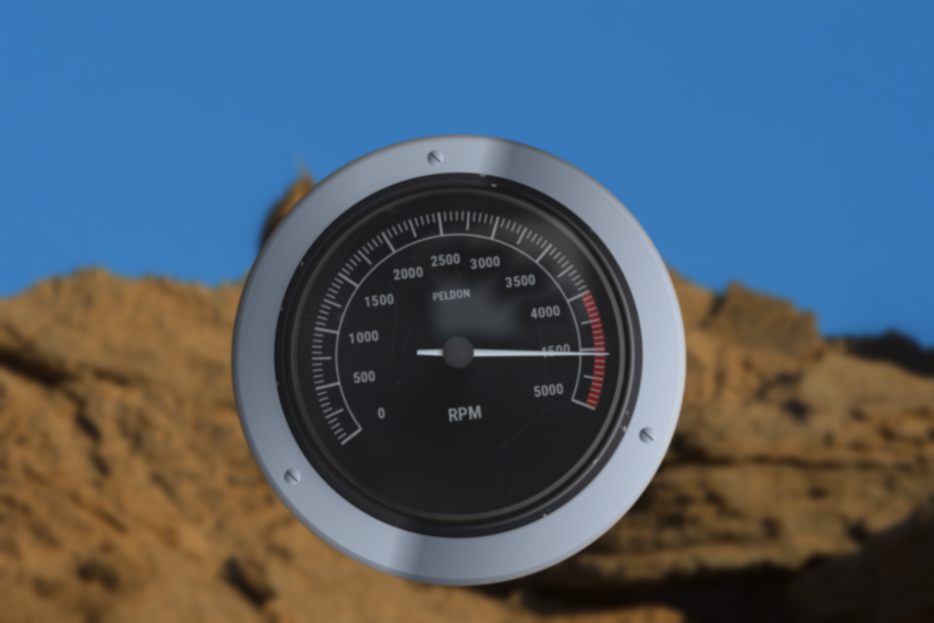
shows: 4550 rpm
